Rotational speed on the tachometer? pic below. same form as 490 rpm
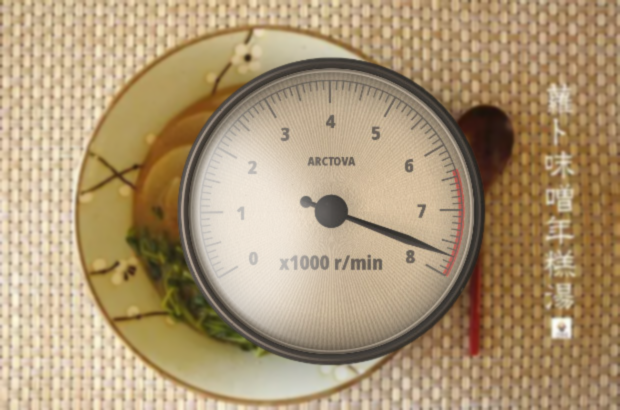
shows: 7700 rpm
